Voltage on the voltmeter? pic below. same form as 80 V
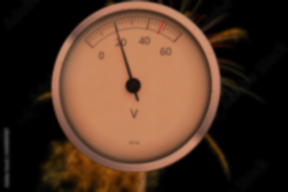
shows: 20 V
